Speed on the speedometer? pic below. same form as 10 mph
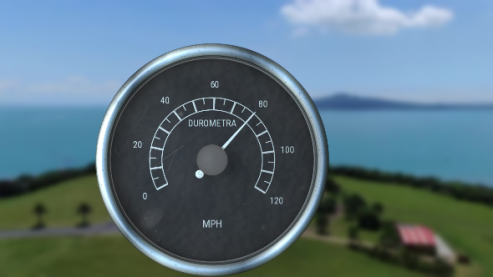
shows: 80 mph
